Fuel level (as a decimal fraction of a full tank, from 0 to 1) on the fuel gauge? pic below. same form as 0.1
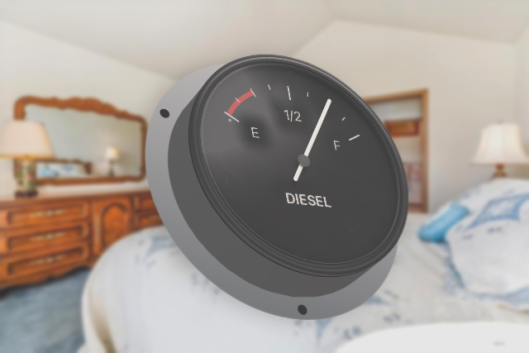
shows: 0.75
